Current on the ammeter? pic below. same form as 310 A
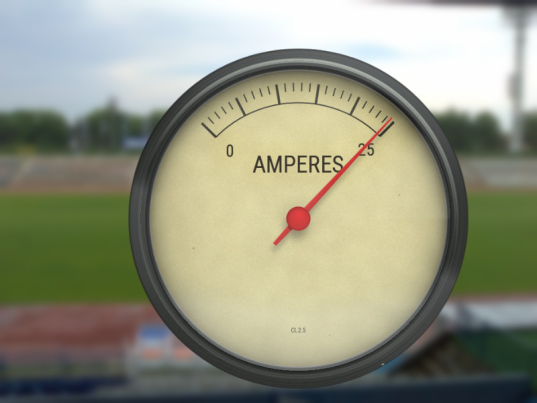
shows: 24.5 A
